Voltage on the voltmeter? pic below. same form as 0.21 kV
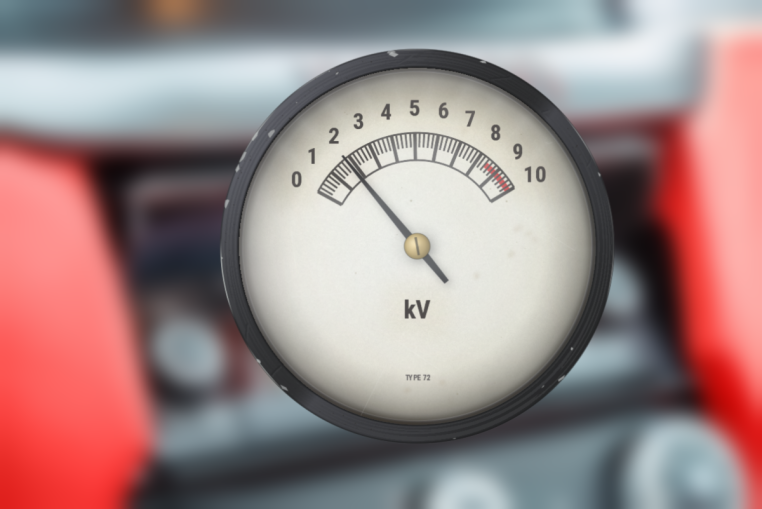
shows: 1.8 kV
